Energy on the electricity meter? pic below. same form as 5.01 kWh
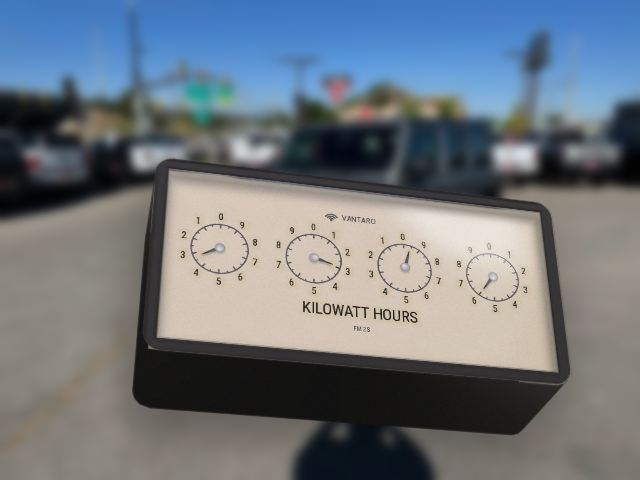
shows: 3296 kWh
